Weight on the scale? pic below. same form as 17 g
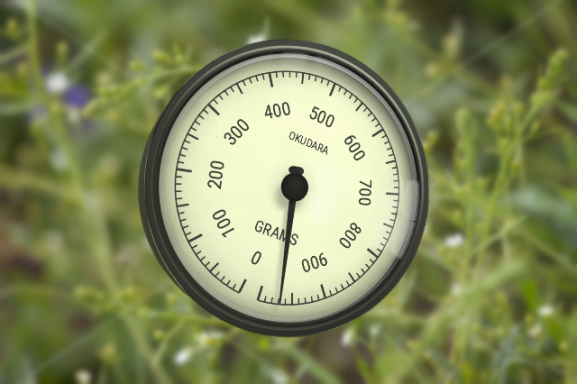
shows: 970 g
